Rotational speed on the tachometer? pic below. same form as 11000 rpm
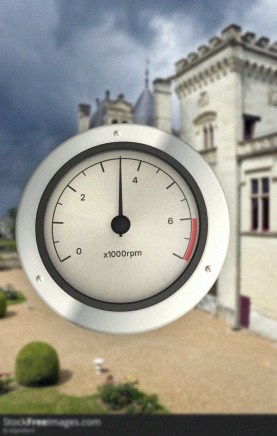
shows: 3500 rpm
